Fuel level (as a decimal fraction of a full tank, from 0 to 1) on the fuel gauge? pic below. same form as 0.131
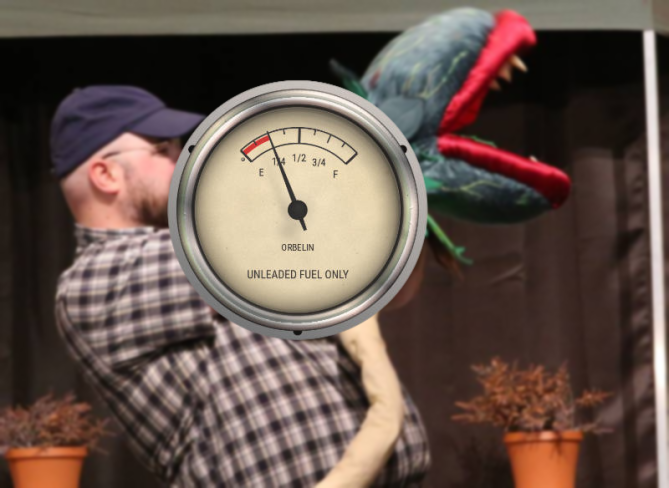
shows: 0.25
